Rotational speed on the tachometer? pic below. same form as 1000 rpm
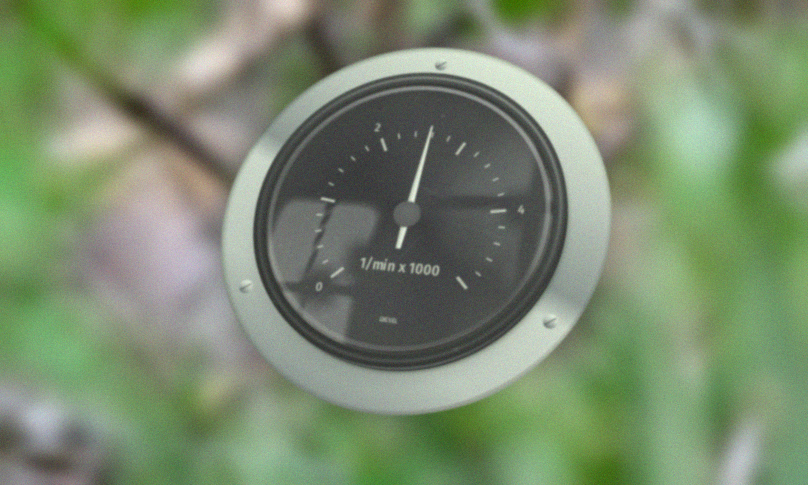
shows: 2600 rpm
